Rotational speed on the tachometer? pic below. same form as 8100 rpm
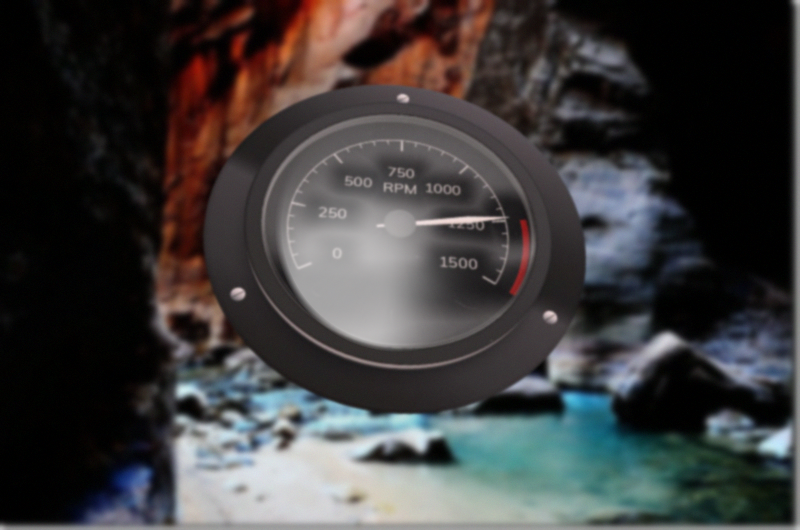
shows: 1250 rpm
